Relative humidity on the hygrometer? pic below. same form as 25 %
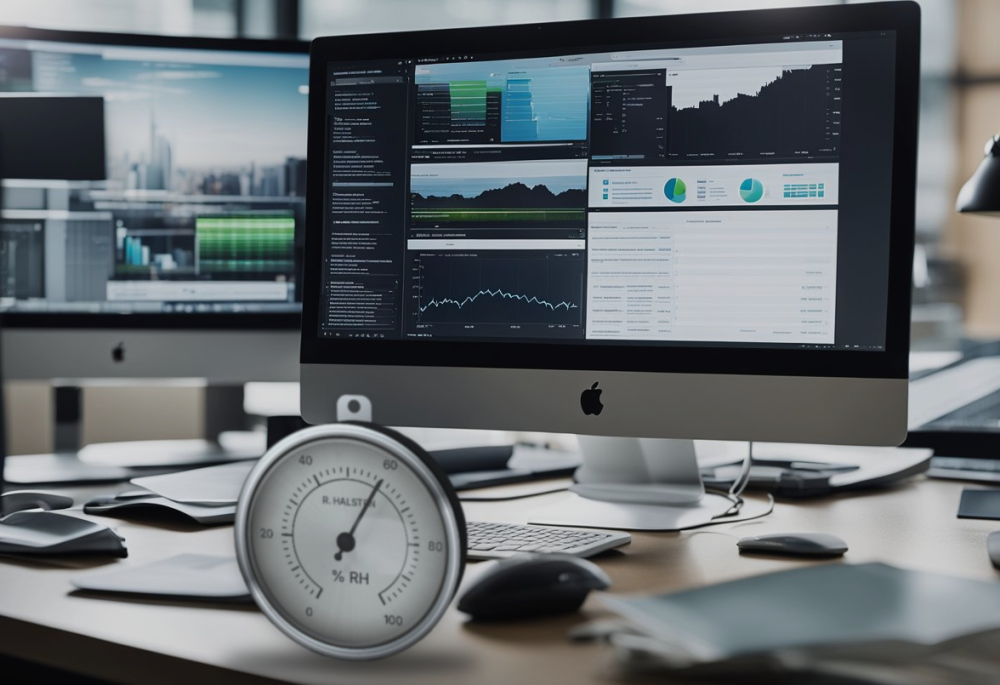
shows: 60 %
